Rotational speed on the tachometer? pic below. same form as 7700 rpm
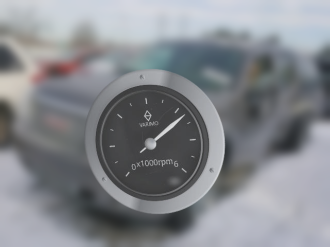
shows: 4250 rpm
